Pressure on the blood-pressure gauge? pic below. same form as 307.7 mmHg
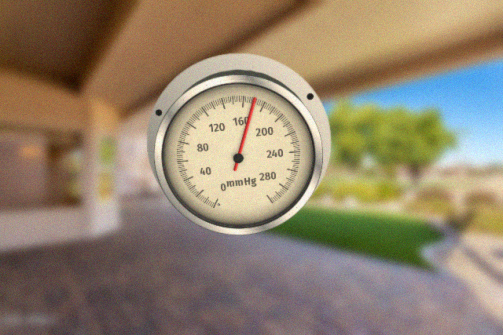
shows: 170 mmHg
